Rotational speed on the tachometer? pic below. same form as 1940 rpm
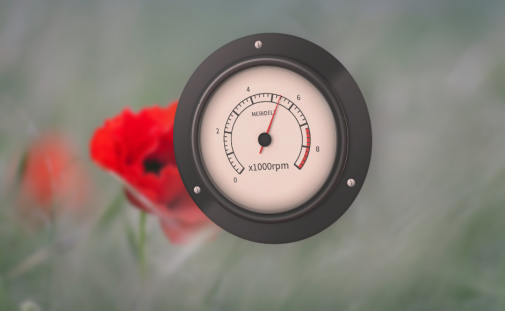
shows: 5400 rpm
